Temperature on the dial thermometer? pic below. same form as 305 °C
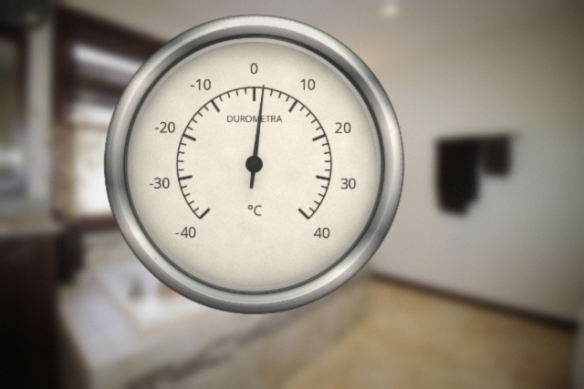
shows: 2 °C
